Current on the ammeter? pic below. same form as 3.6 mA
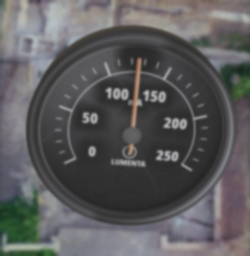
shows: 125 mA
